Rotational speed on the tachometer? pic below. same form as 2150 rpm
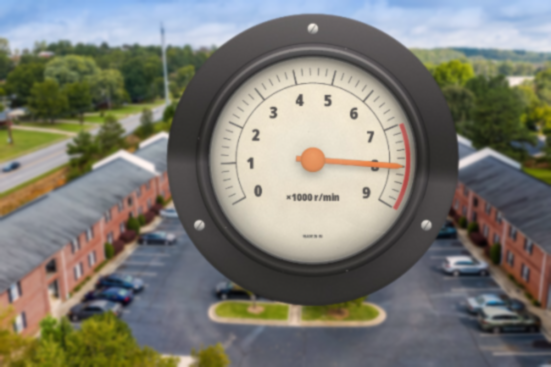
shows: 8000 rpm
